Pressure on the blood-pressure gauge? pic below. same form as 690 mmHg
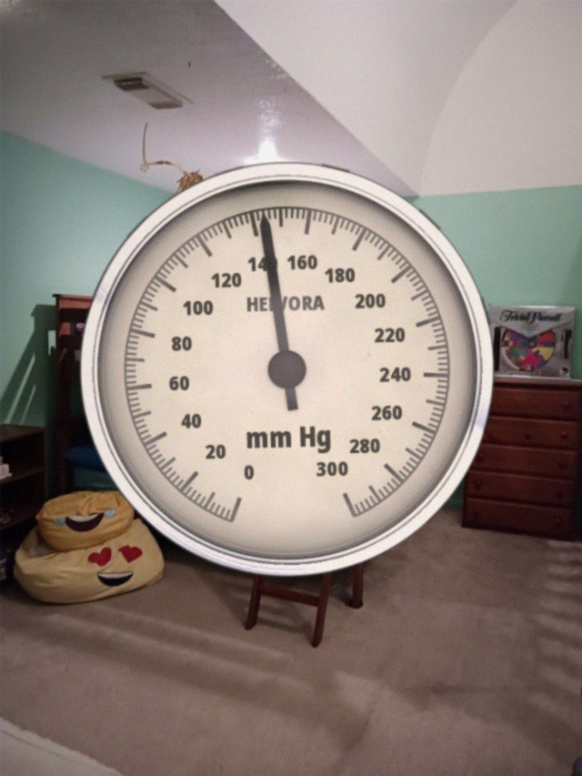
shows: 144 mmHg
